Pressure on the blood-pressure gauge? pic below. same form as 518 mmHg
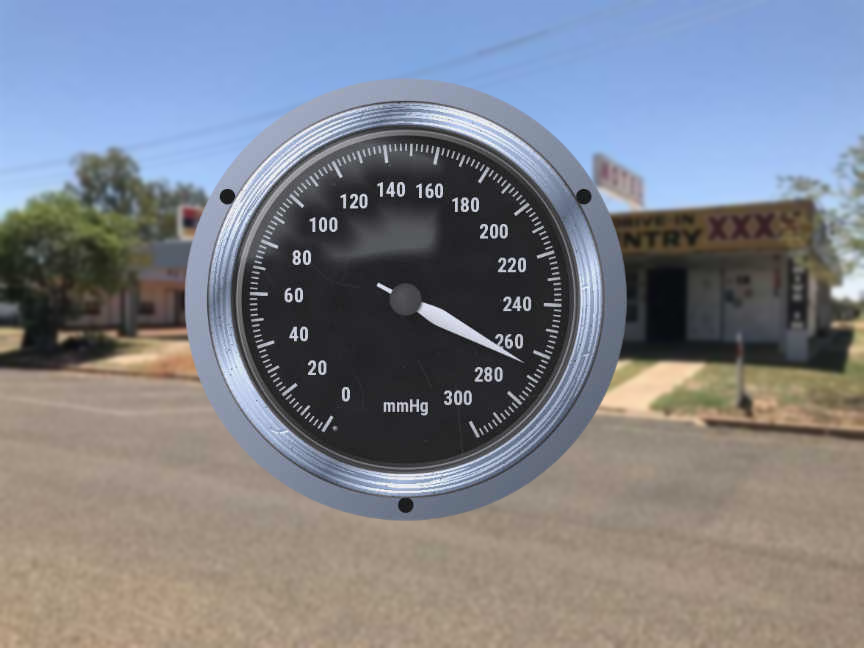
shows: 266 mmHg
